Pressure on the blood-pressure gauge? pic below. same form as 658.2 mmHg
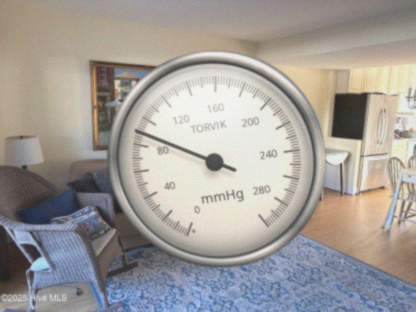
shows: 90 mmHg
